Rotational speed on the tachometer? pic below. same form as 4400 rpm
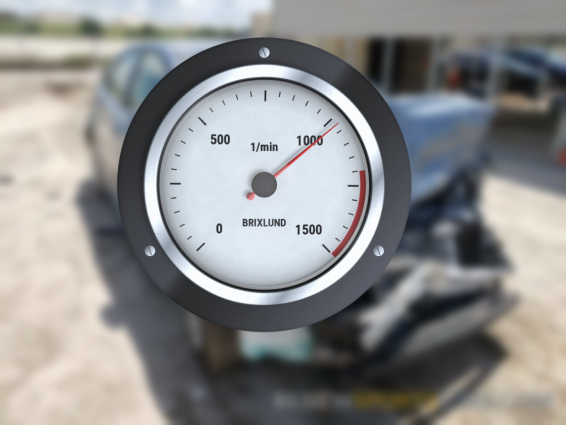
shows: 1025 rpm
